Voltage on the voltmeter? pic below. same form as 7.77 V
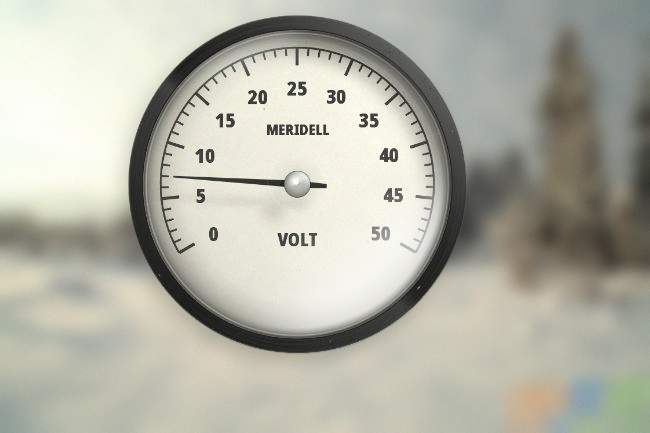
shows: 7 V
